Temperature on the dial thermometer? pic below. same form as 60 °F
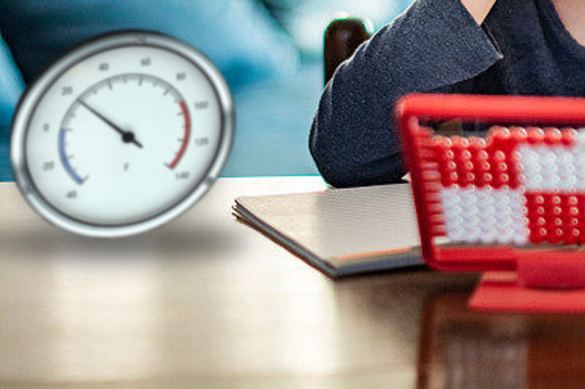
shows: 20 °F
